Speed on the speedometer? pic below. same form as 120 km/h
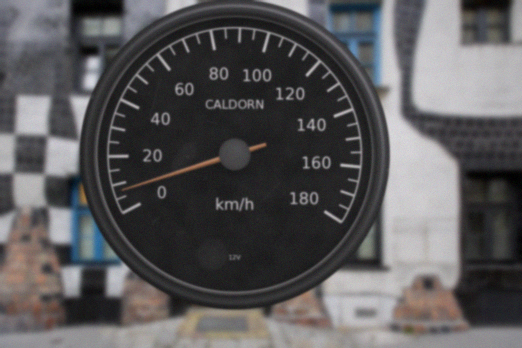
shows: 7.5 km/h
